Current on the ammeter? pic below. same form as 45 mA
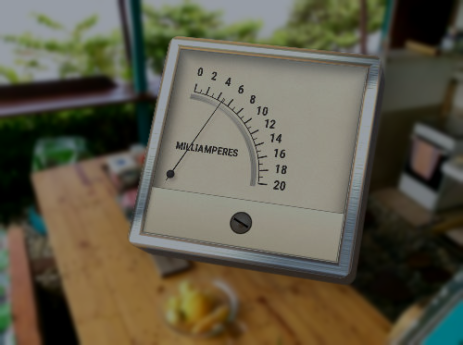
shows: 5 mA
